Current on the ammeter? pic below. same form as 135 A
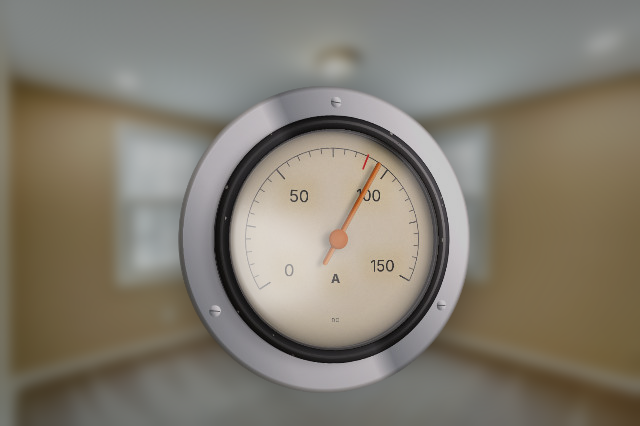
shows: 95 A
